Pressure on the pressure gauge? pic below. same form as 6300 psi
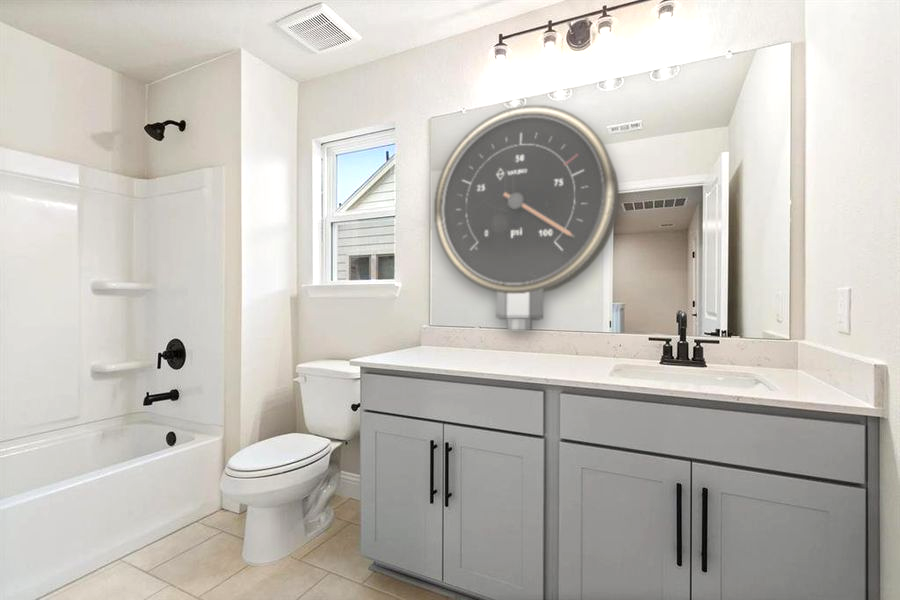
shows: 95 psi
